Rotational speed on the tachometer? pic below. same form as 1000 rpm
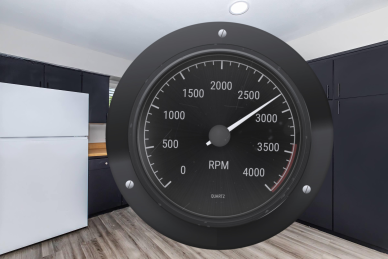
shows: 2800 rpm
